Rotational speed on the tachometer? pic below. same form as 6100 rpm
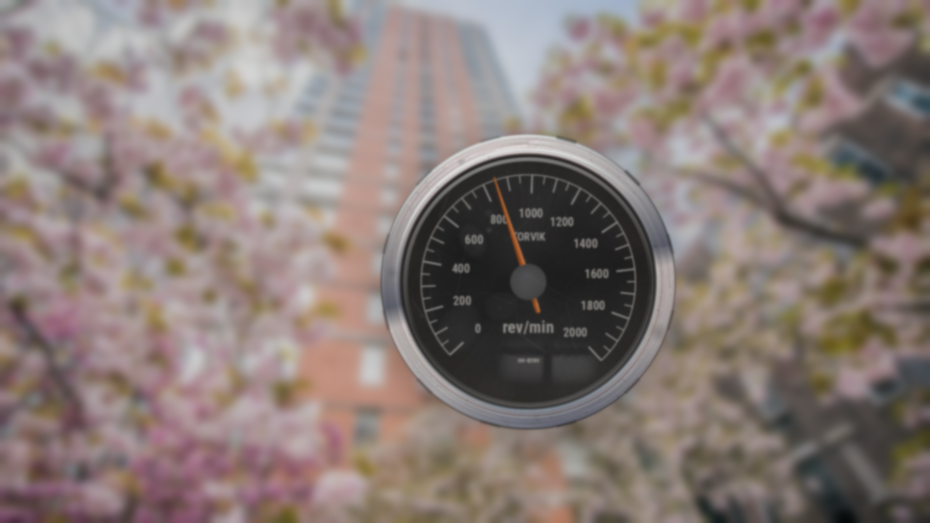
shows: 850 rpm
